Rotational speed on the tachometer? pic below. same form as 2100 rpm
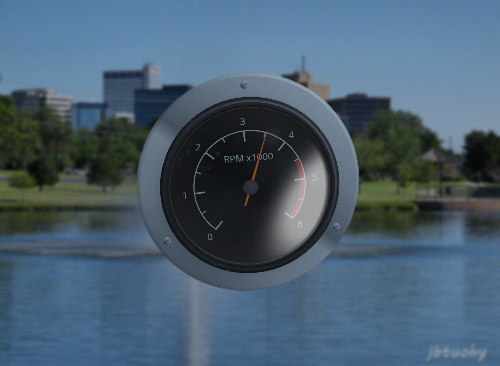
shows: 3500 rpm
